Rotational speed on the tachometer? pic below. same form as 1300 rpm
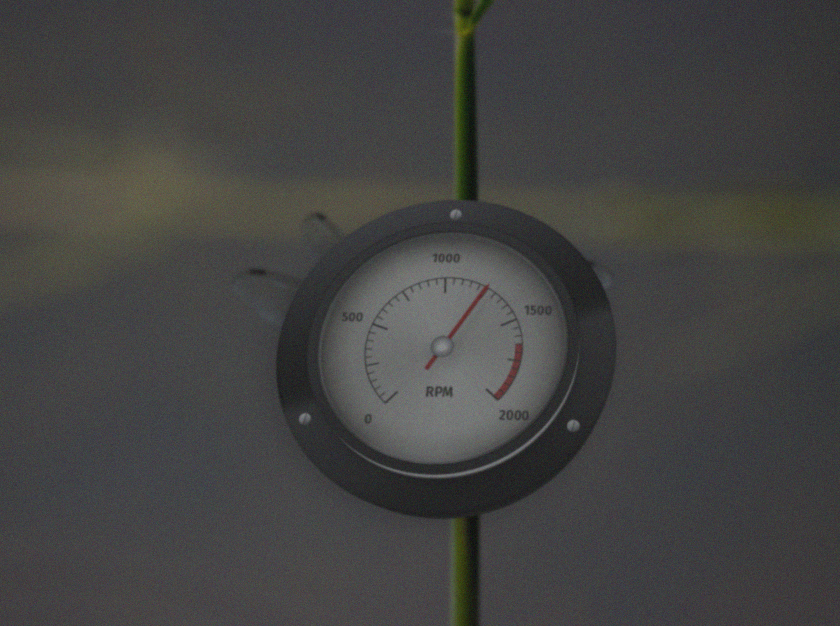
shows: 1250 rpm
